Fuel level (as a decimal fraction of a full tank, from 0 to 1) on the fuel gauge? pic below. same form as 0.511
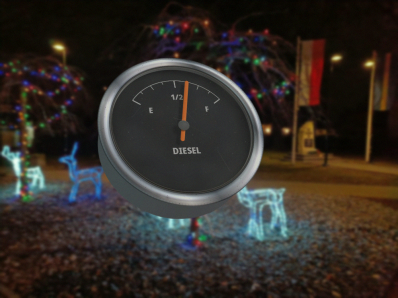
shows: 0.625
